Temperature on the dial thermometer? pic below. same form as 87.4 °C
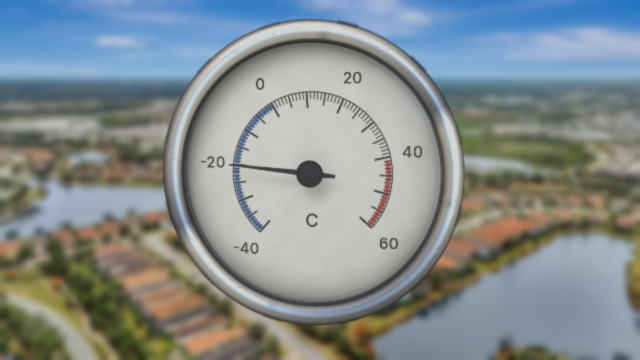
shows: -20 °C
